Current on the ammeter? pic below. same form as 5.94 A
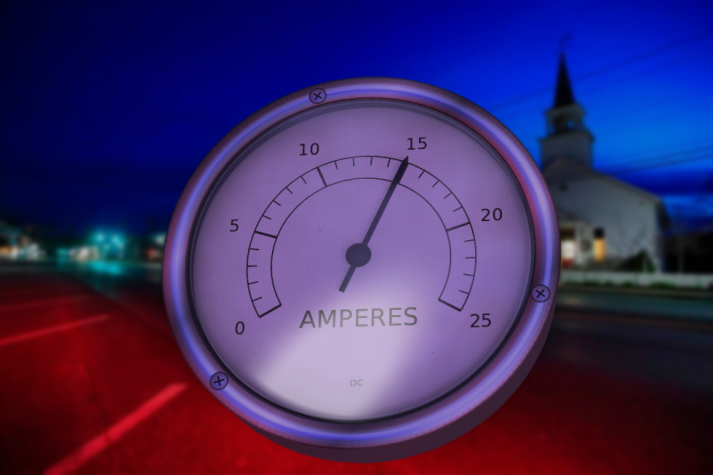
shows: 15 A
